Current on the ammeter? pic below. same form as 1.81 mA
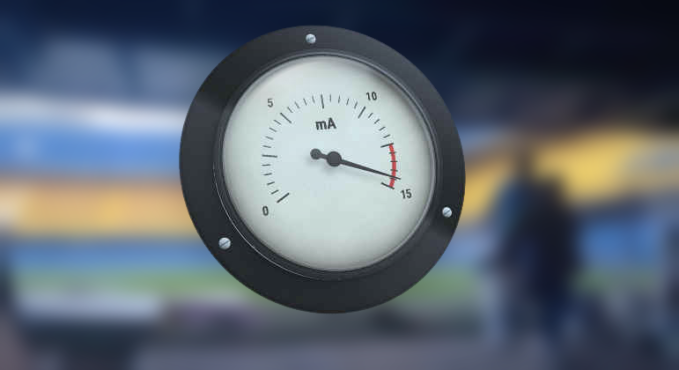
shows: 14.5 mA
